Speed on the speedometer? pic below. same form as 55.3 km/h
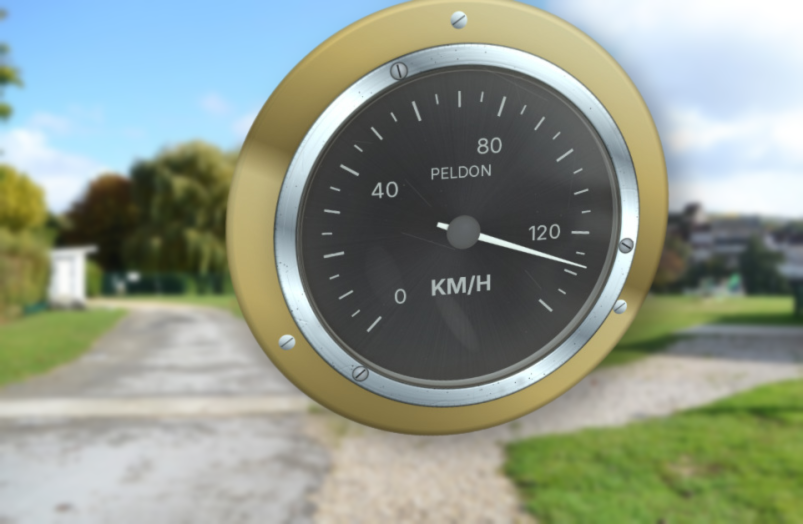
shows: 127.5 km/h
